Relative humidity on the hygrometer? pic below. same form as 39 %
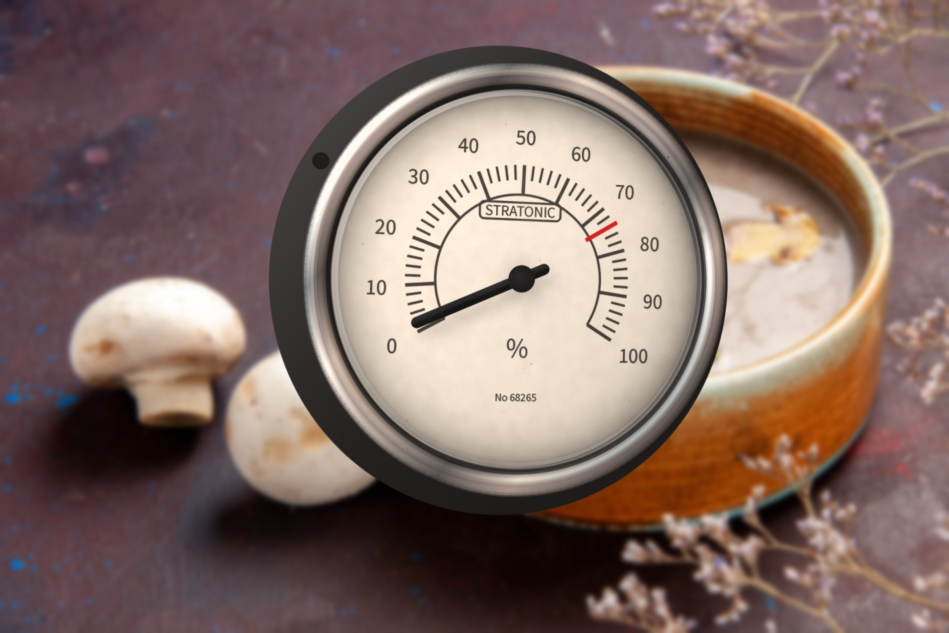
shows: 2 %
